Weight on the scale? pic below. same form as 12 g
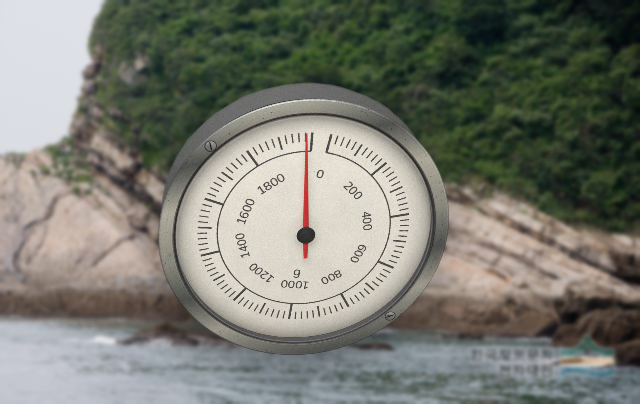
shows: 1980 g
